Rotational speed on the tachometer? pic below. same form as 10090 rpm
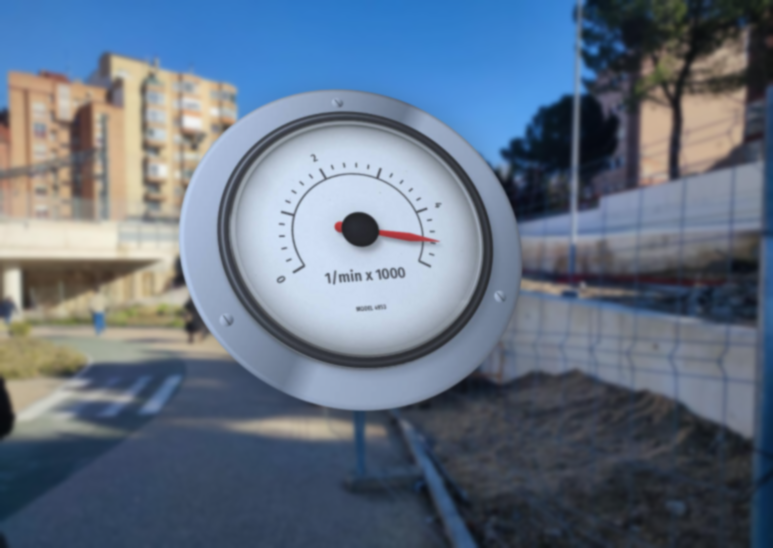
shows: 4600 rpm
